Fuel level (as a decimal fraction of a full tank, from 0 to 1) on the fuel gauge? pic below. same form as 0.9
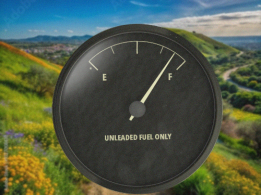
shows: 0.875
